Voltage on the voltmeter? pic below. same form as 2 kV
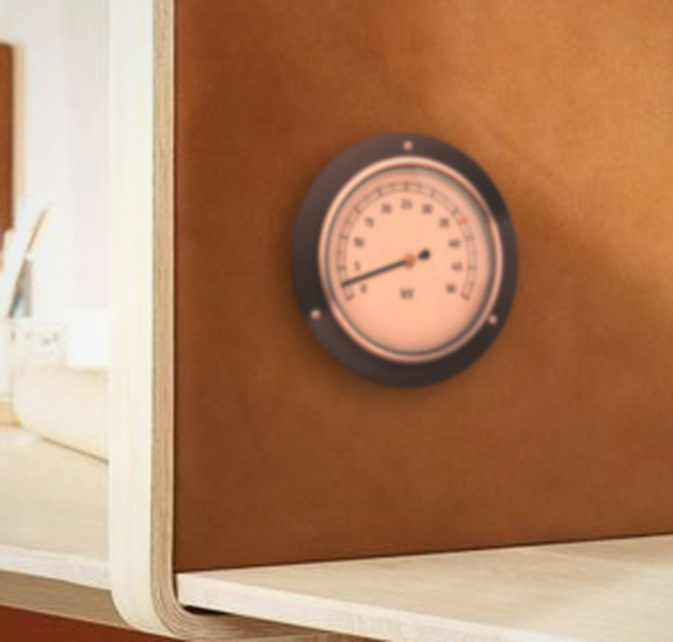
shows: 2.5 kV
